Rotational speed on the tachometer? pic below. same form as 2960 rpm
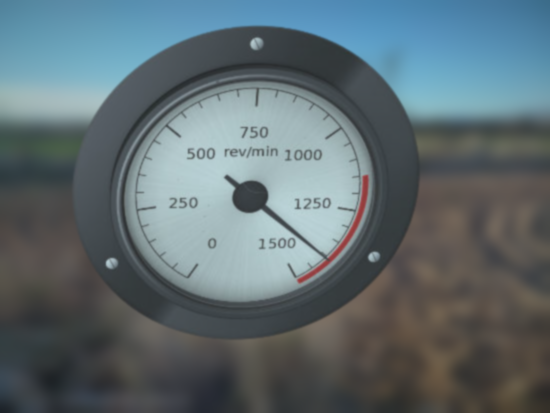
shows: 1400 rpm
